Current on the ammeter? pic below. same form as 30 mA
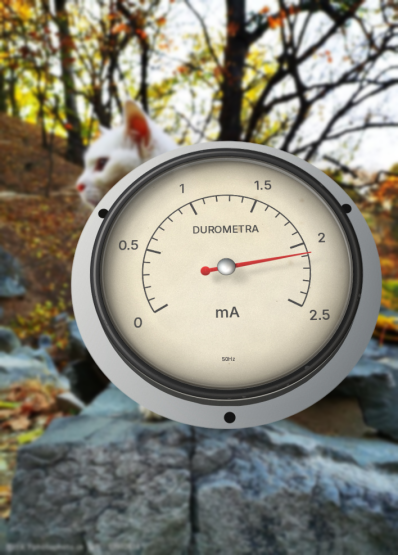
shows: 2.1 mA
